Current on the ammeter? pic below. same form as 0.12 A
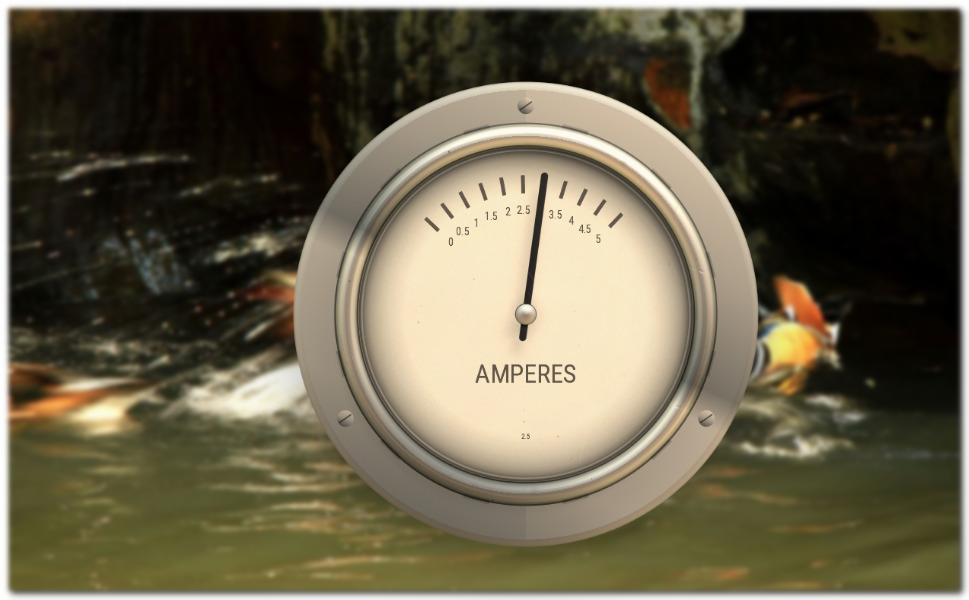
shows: 3 A
